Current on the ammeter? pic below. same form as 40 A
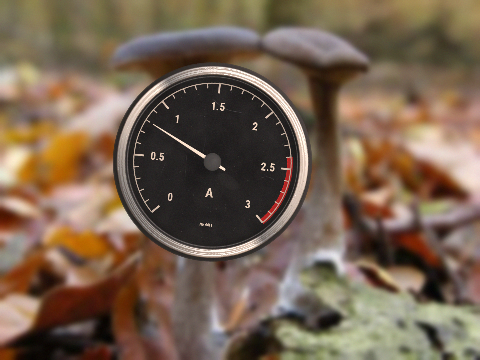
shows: 0.8 A
